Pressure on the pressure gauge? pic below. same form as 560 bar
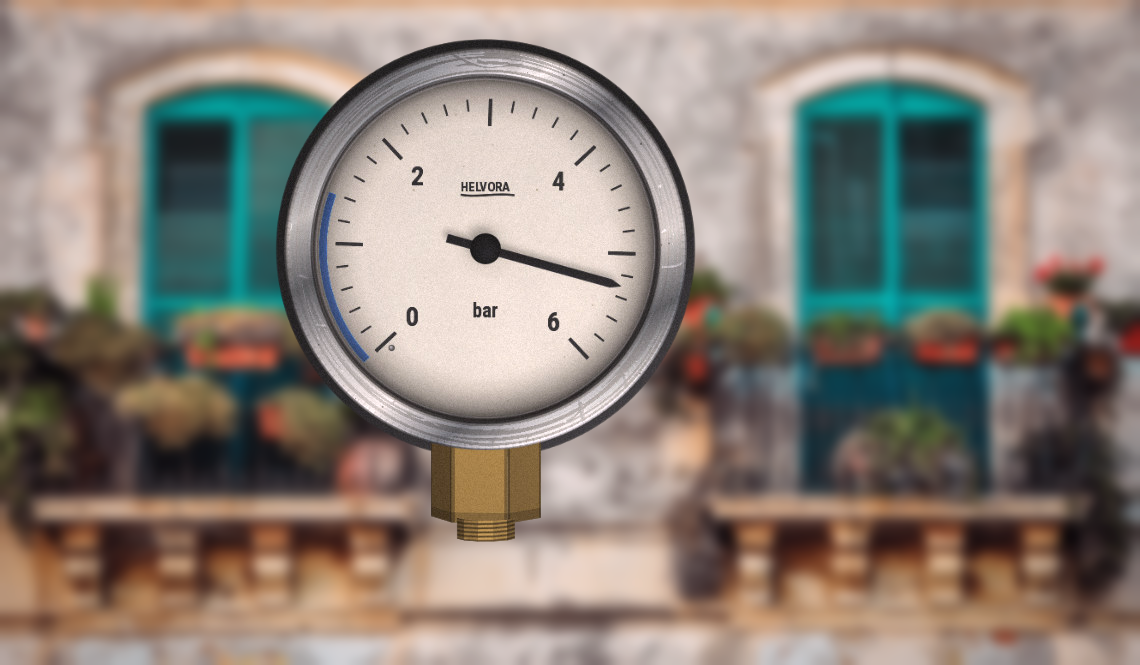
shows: 5.3 bar
